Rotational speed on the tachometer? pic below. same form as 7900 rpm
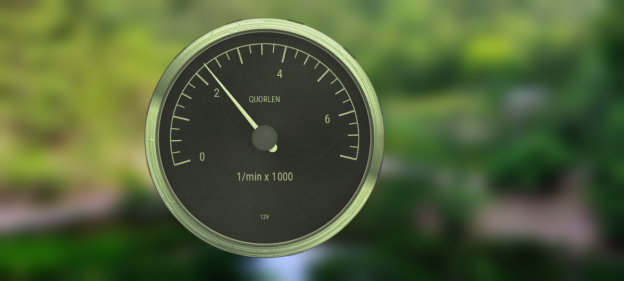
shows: 2250 rpm
